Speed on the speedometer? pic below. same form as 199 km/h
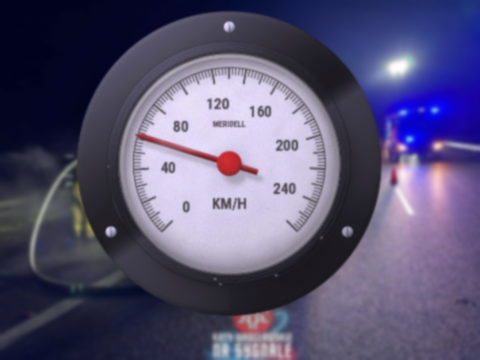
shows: 60 km/h
